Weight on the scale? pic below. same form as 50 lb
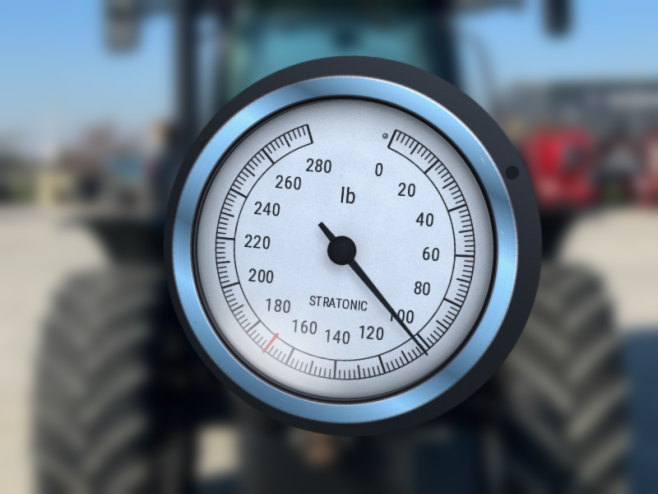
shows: 102 lb
